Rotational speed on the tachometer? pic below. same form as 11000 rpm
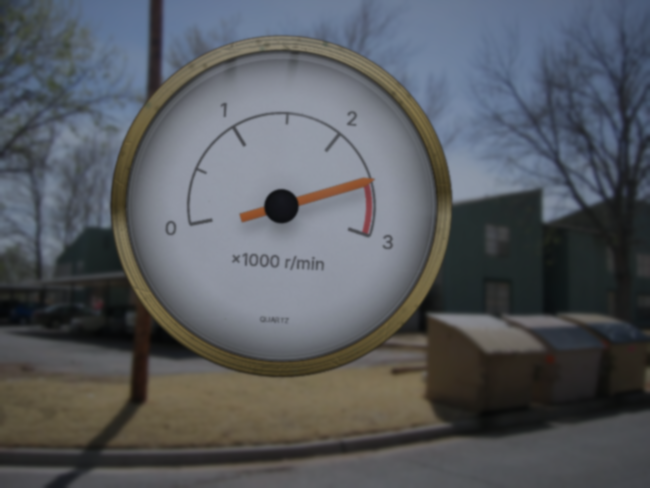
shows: 2500 rpm
